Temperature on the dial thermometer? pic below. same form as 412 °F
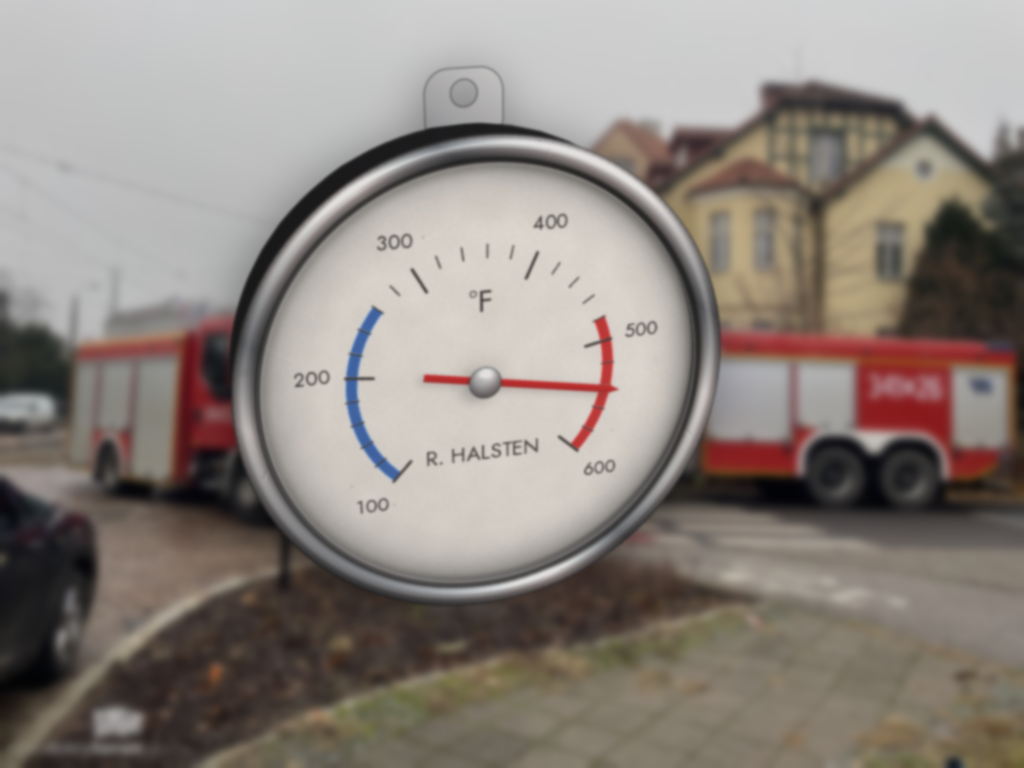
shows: 540 °F
